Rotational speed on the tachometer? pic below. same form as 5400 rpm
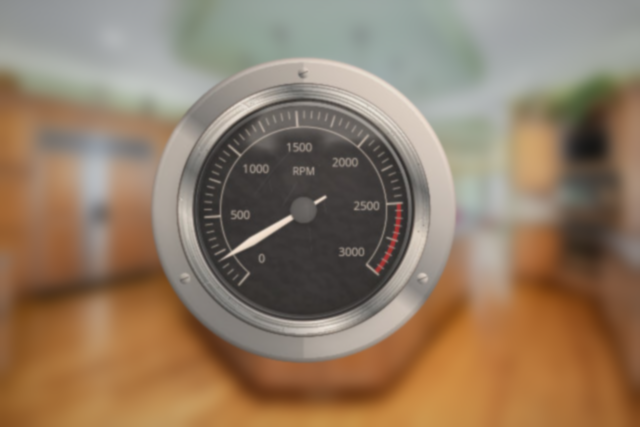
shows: 200 rpm
